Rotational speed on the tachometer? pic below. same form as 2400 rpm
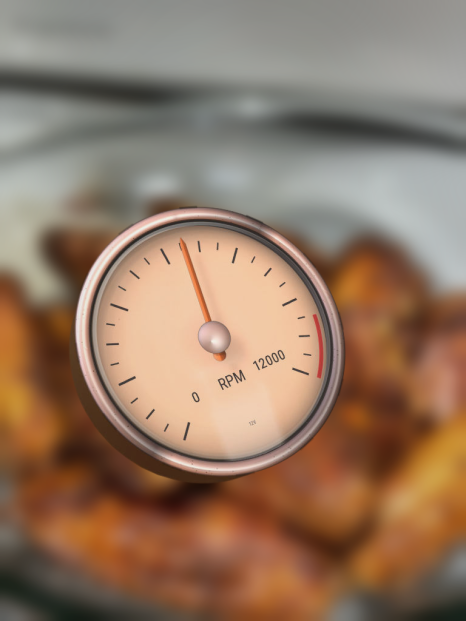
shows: 6500 rpm
